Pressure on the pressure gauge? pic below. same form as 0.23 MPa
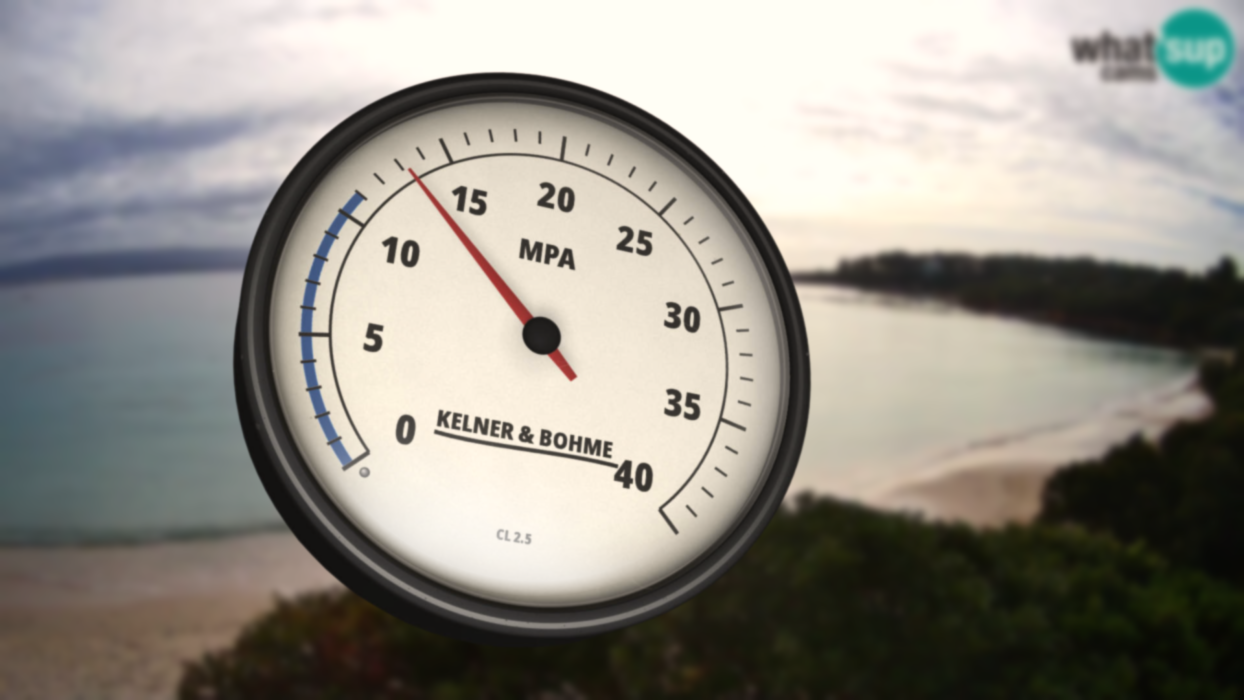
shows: 13 MPa
